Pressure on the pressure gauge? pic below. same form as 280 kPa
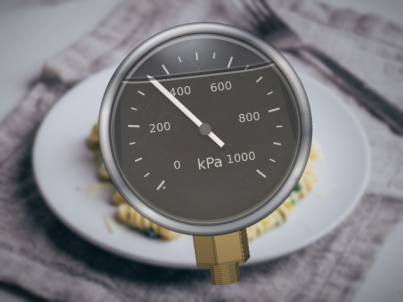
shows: 350 kPa
